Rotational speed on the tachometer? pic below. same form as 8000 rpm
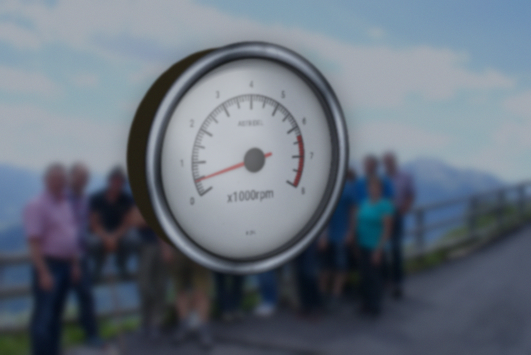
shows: 500 rpm
